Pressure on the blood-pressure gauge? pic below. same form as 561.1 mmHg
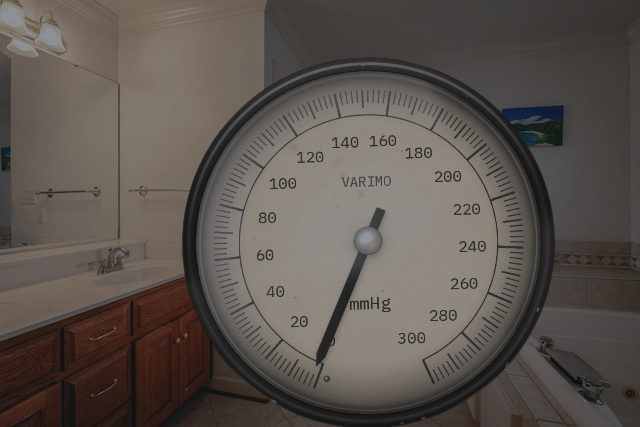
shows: 2 mmHg
